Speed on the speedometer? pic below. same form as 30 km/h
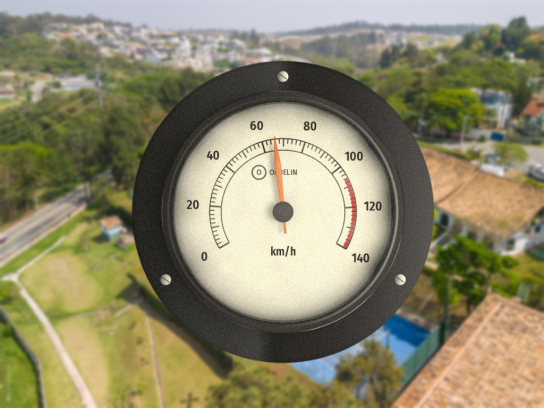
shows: 66 km/h
